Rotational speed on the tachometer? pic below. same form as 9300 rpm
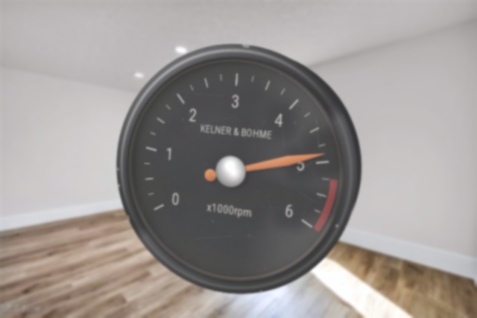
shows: 4875 rpm
